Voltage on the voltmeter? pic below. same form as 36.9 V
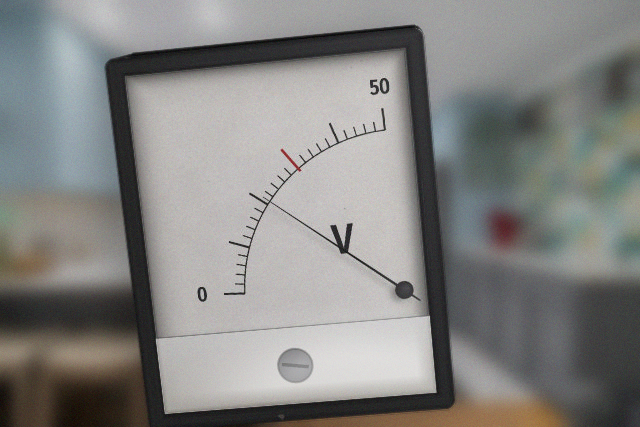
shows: 21 V
